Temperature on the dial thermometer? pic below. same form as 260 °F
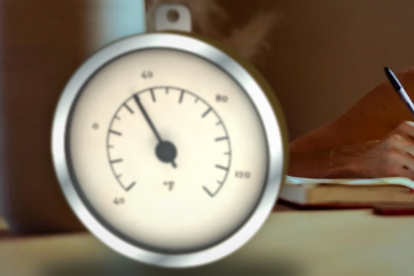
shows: 30 °F
